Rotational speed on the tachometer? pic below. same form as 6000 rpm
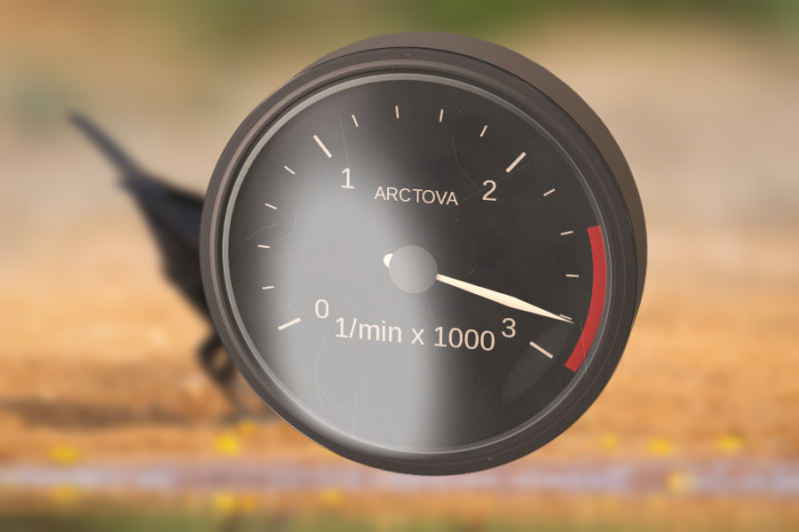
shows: 2800 rpm
